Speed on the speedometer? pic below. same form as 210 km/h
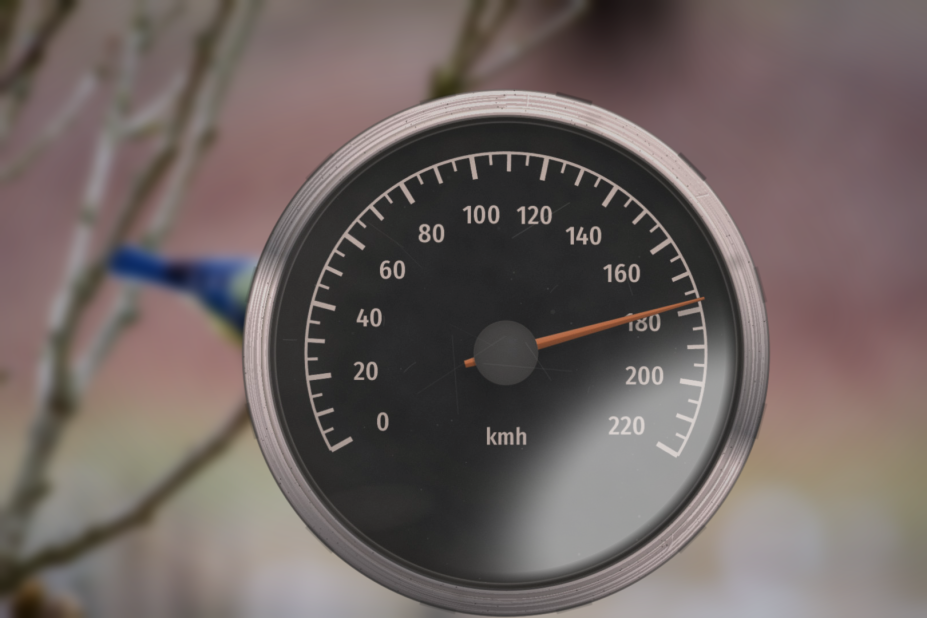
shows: 177.5 km/h
